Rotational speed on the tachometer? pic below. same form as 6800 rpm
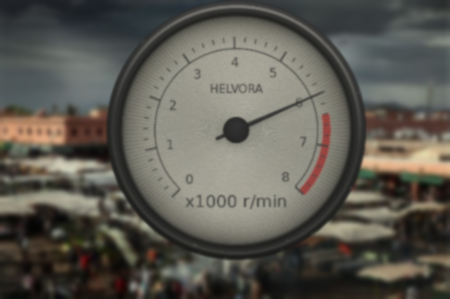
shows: 6000 rpm
